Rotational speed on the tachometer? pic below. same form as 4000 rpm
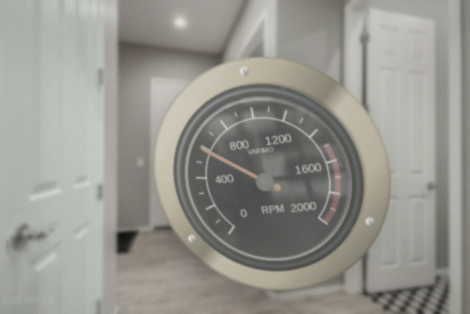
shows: 600 rpm
